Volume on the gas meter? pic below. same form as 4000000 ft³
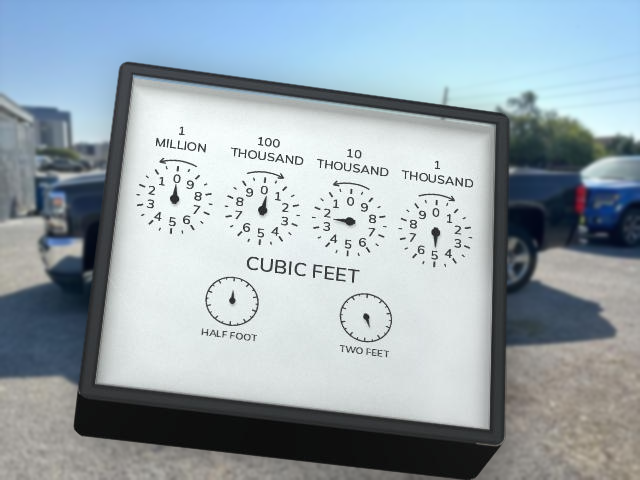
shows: 2500 ft³
